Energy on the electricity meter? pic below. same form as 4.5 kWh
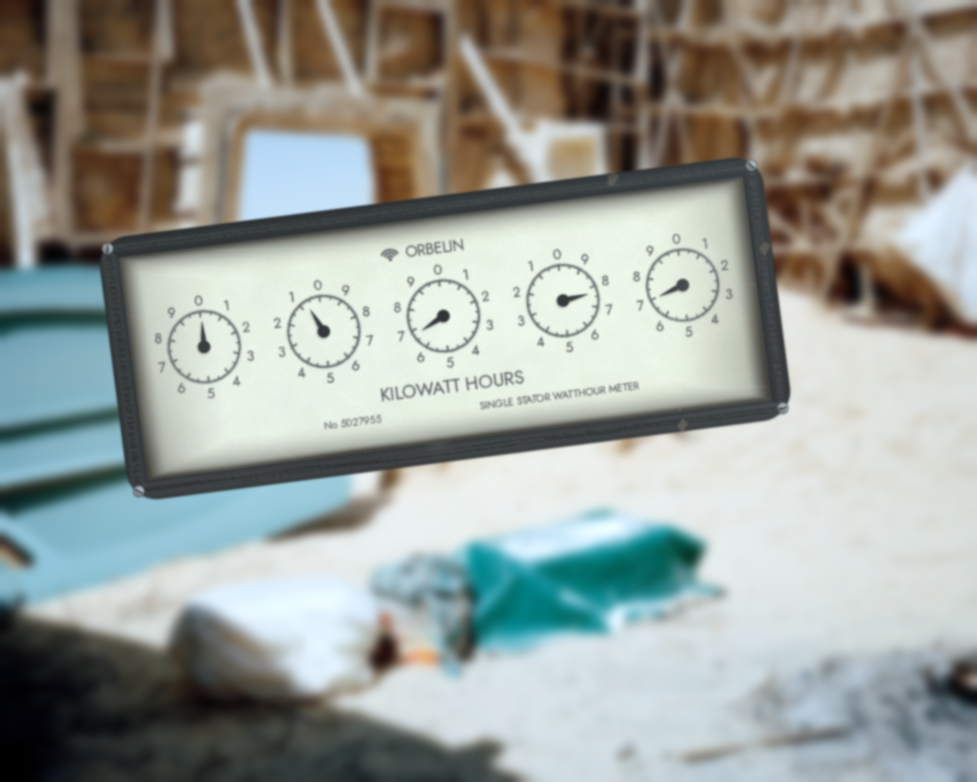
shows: 677 kWh
